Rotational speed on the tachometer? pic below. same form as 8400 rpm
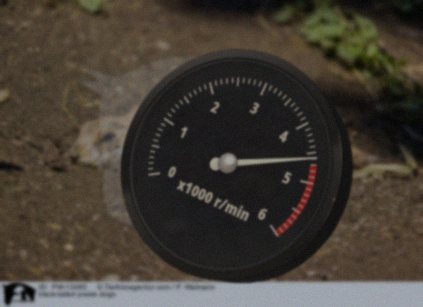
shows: 4600 rpm
